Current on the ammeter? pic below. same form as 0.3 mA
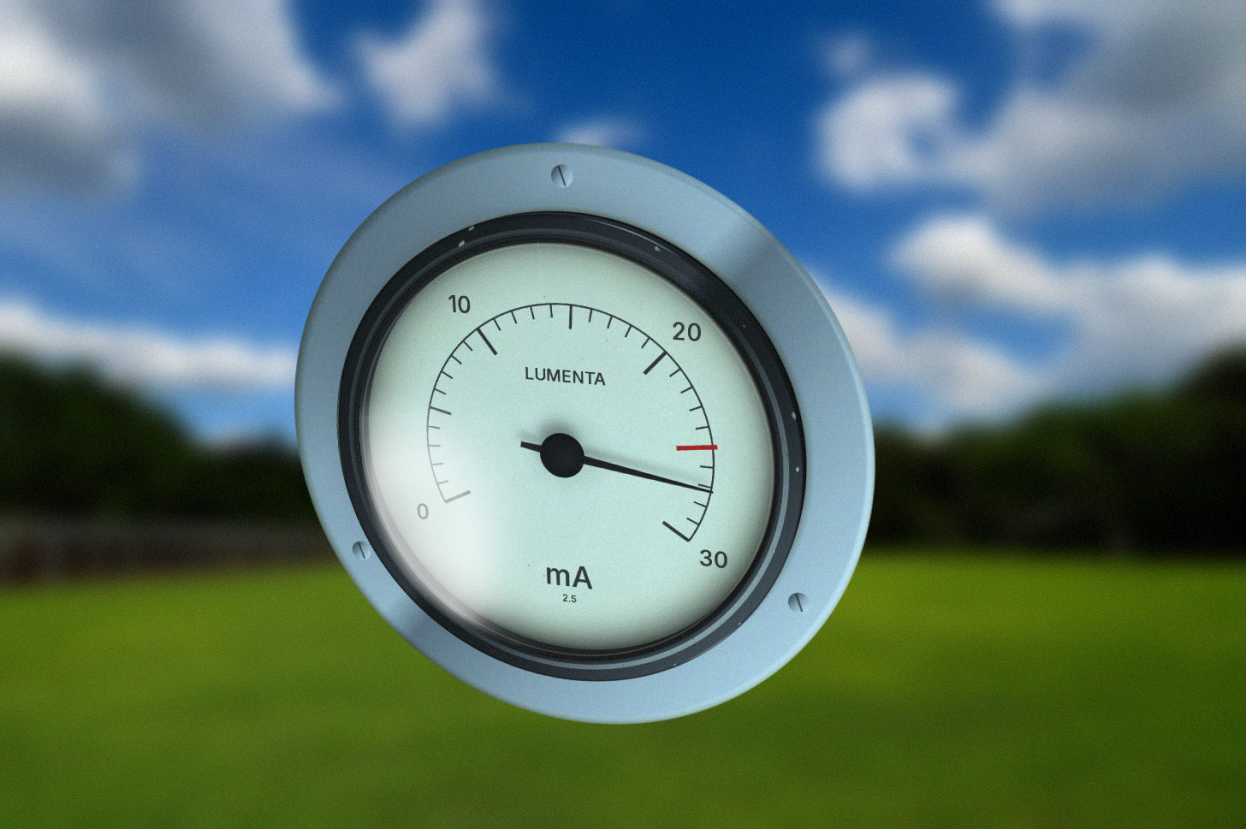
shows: 27 mA
